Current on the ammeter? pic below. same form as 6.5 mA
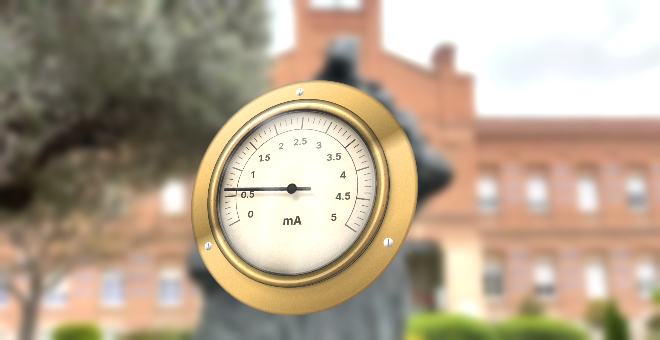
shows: 0.6 mA
